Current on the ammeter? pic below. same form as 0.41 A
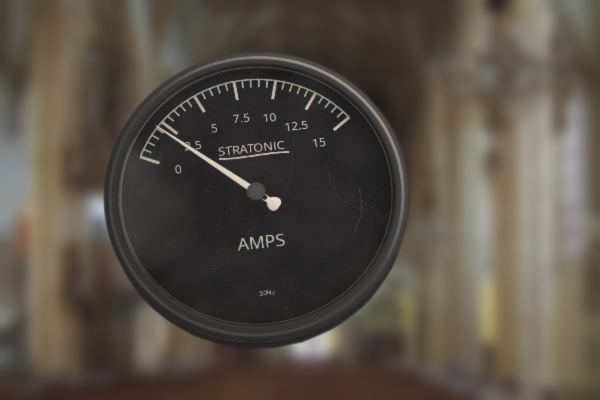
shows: 2 A
